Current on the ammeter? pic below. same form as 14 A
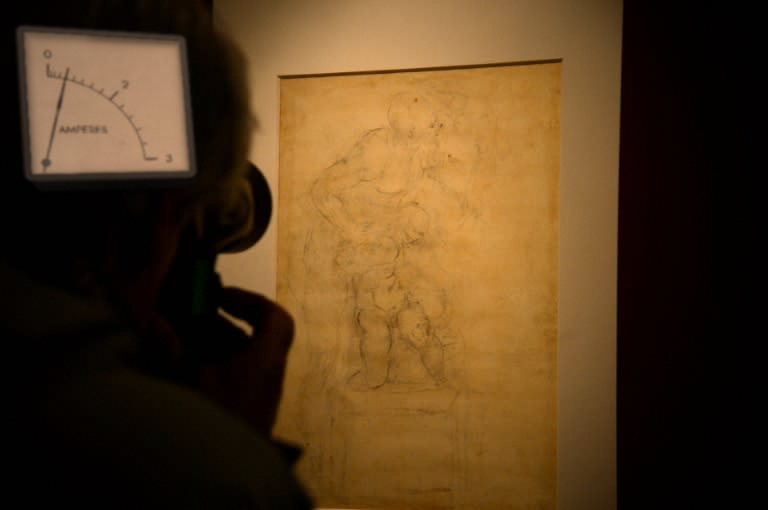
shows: 1 A
